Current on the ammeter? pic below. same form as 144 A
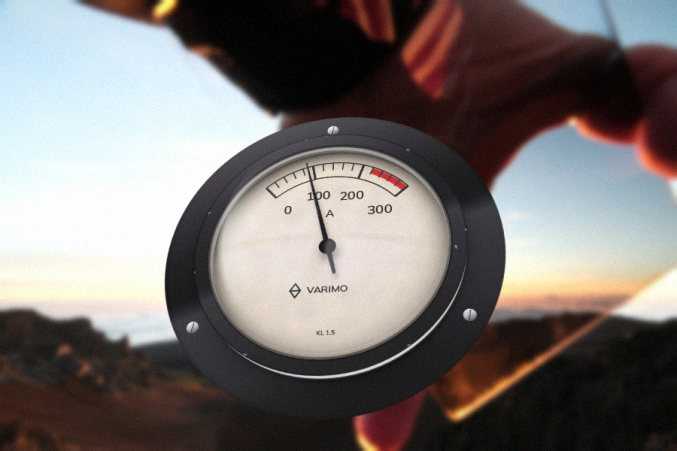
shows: 90 A
